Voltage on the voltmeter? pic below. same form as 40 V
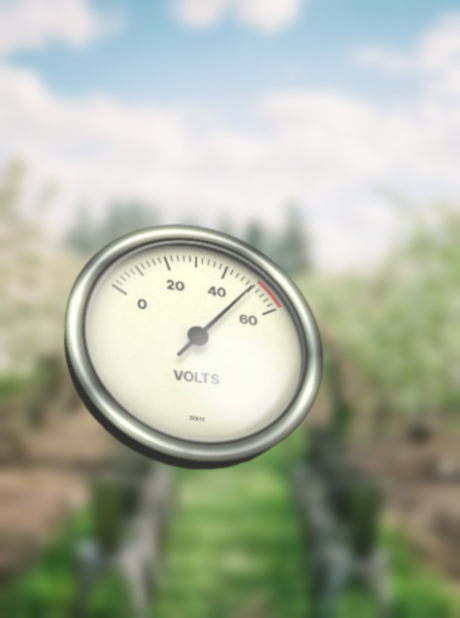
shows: 50 V
